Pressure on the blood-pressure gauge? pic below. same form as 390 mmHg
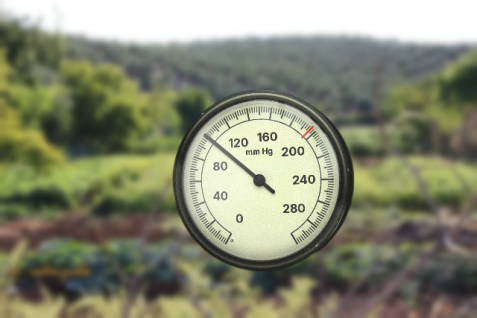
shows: 100 mmHg
